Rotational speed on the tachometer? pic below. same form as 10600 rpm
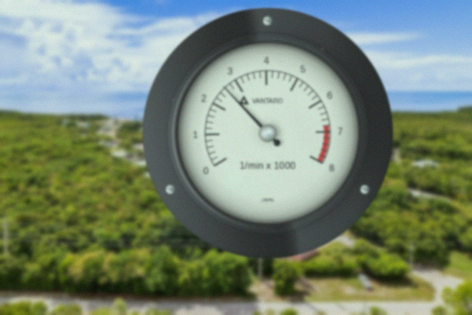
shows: 2600 rpm
